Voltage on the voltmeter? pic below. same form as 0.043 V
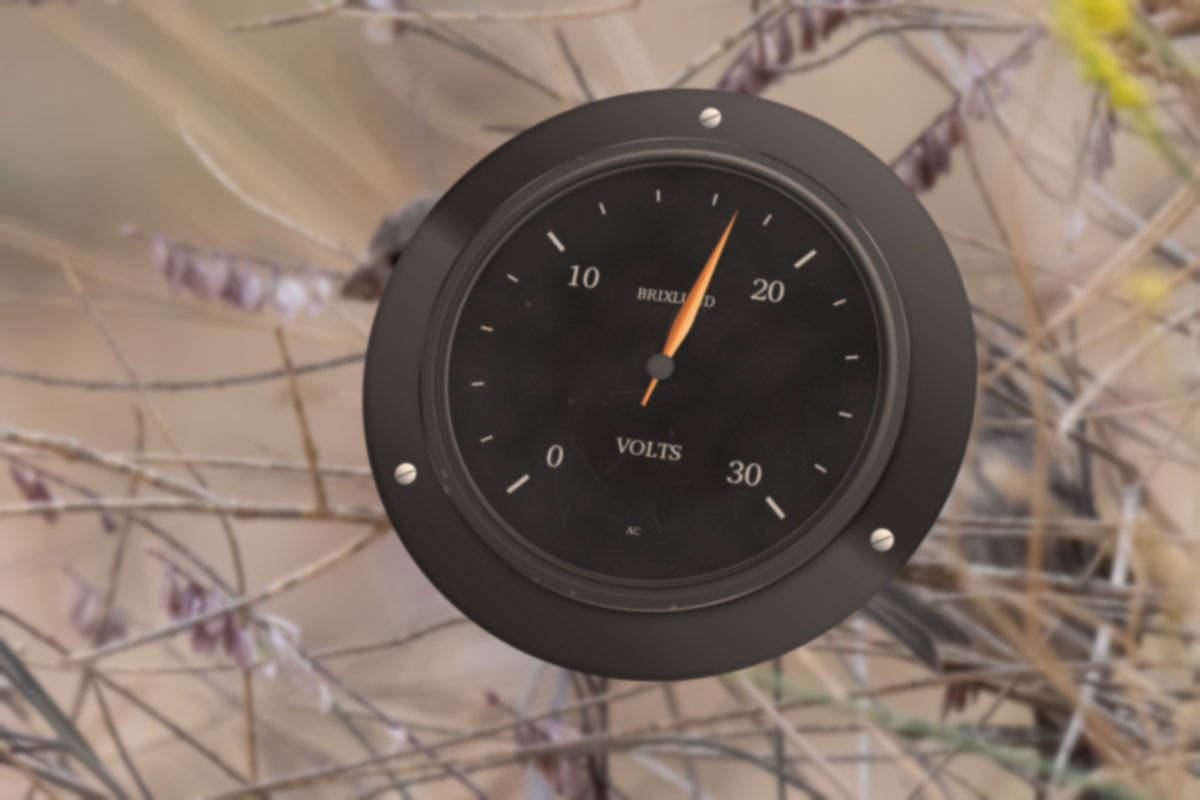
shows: 17 V
